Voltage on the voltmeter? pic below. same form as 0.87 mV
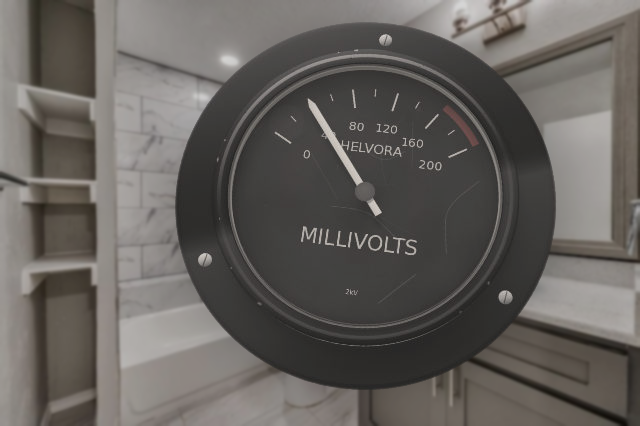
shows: 40 mV
